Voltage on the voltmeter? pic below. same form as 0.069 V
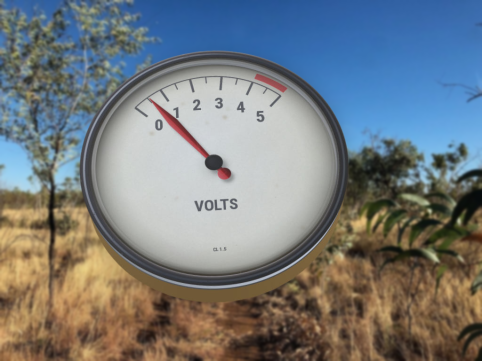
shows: 0.5 V
